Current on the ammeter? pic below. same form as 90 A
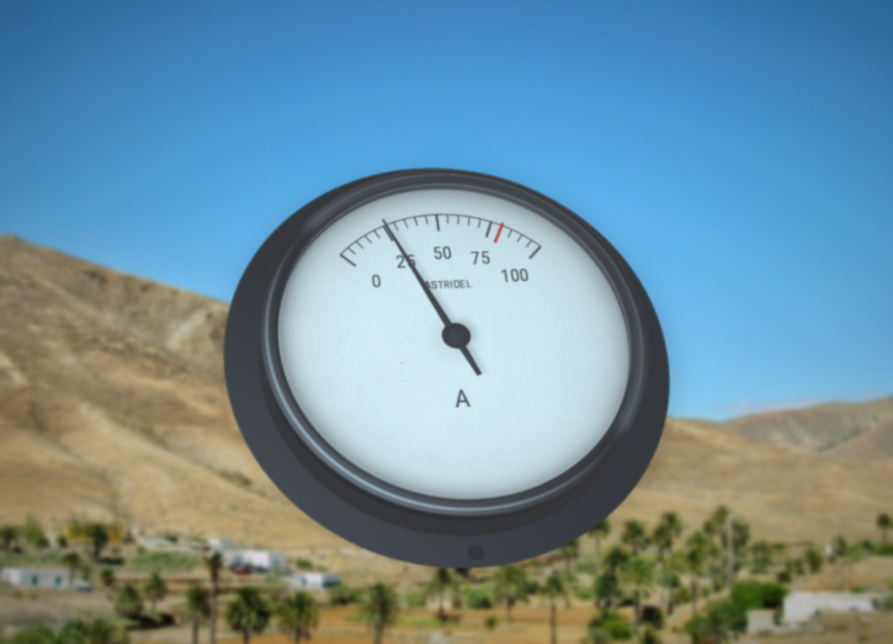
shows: 25 A
